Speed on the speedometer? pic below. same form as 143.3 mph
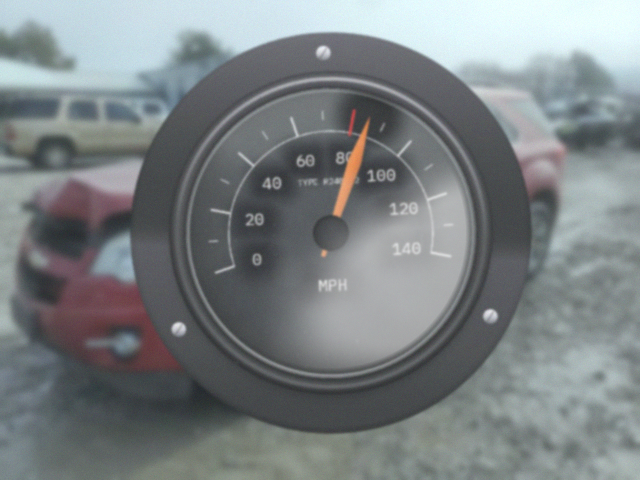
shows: 85 mph
